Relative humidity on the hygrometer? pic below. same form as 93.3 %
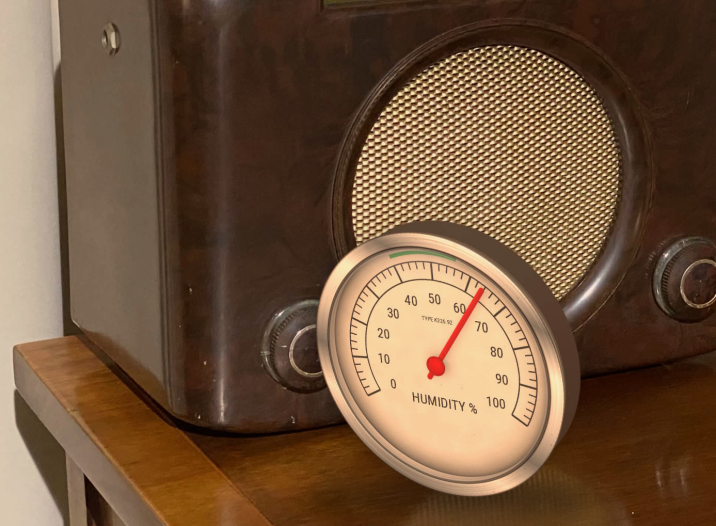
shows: 64 %
